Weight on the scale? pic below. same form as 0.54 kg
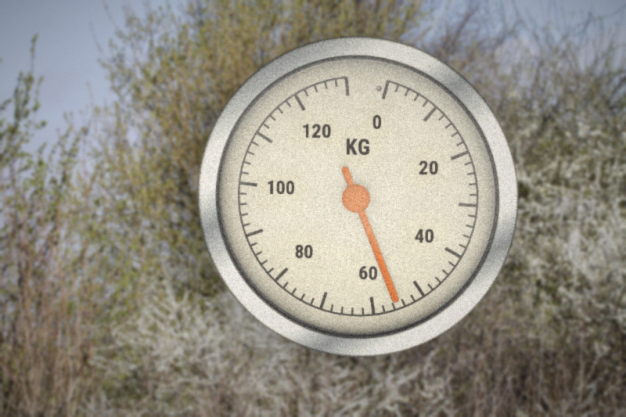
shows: 55 kg
